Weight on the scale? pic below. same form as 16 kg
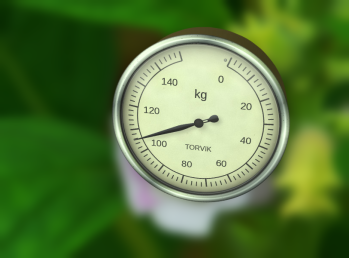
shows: 106 kg
